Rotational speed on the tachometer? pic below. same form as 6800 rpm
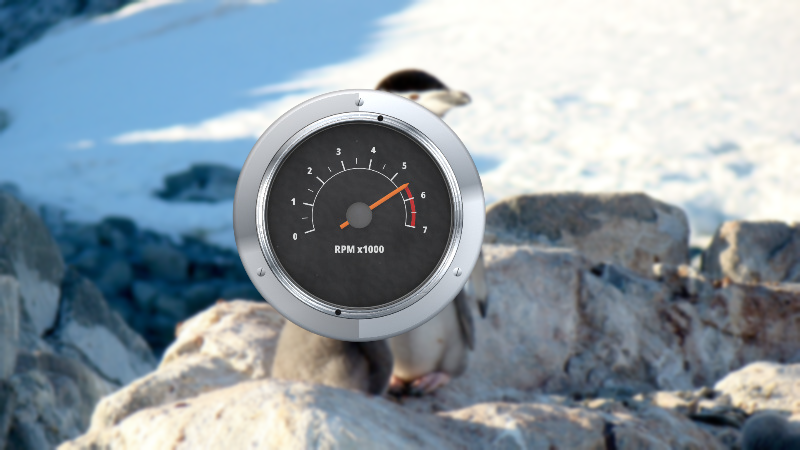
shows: 5500 rpm
